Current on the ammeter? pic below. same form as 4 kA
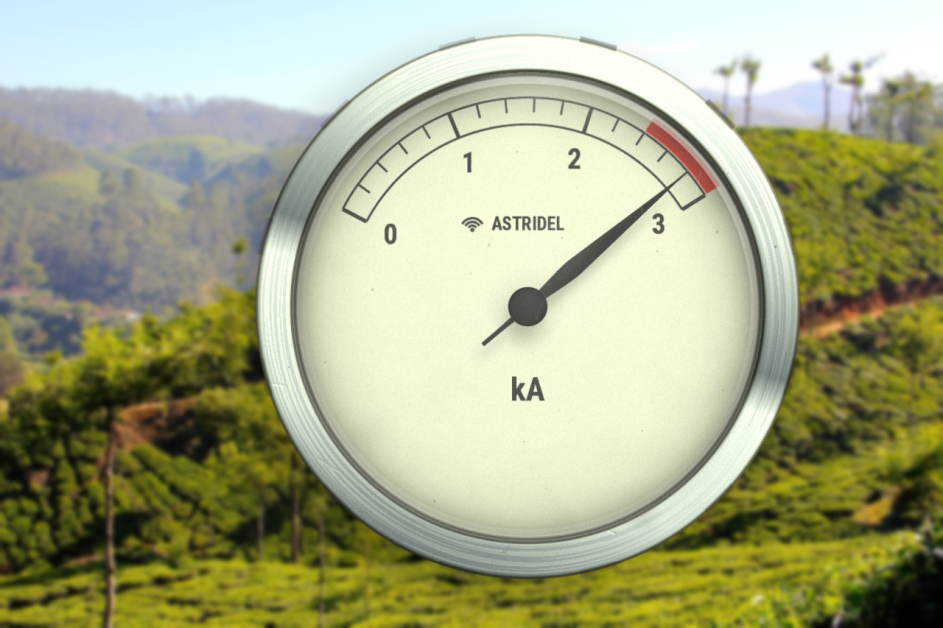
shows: 2.8 kA
